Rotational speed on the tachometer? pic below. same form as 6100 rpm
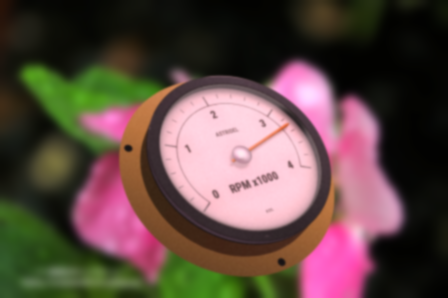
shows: 3300 rpm
